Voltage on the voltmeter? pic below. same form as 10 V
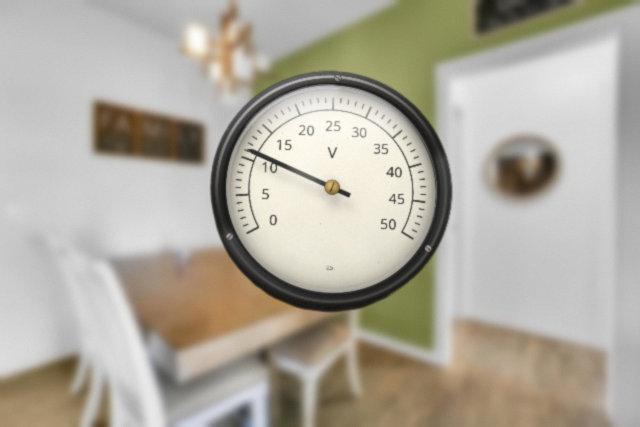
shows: 11 V
